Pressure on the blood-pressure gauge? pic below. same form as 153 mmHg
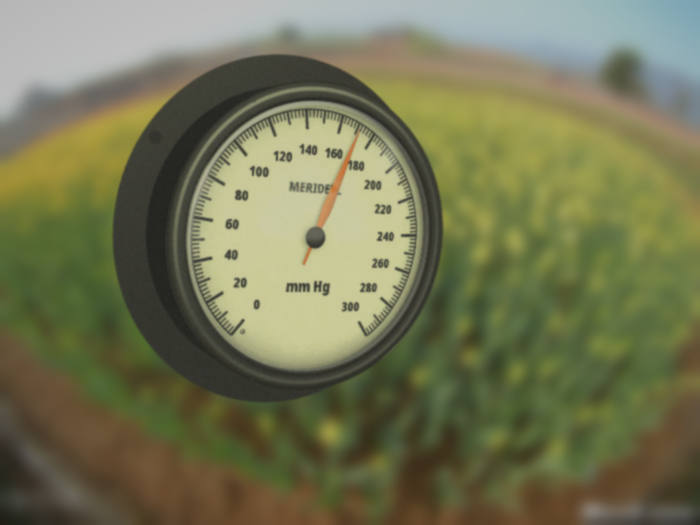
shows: 170 mmHg
